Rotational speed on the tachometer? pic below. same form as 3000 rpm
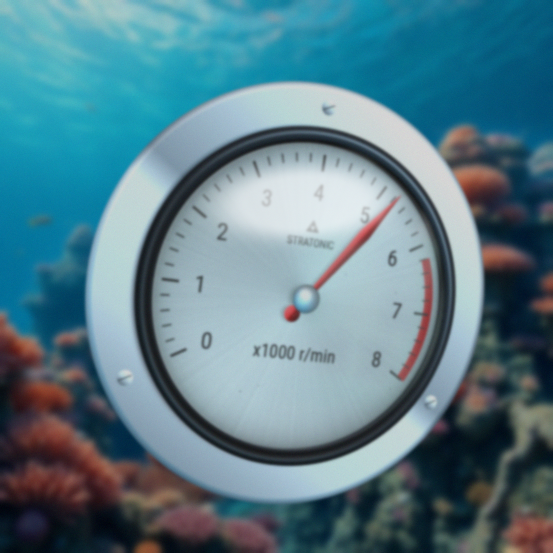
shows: 5200 rpm
